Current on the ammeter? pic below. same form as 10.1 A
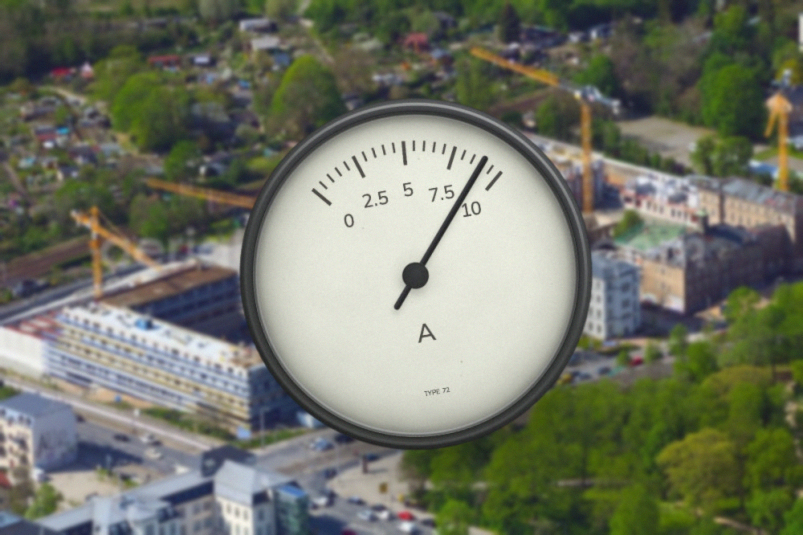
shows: 9 A
